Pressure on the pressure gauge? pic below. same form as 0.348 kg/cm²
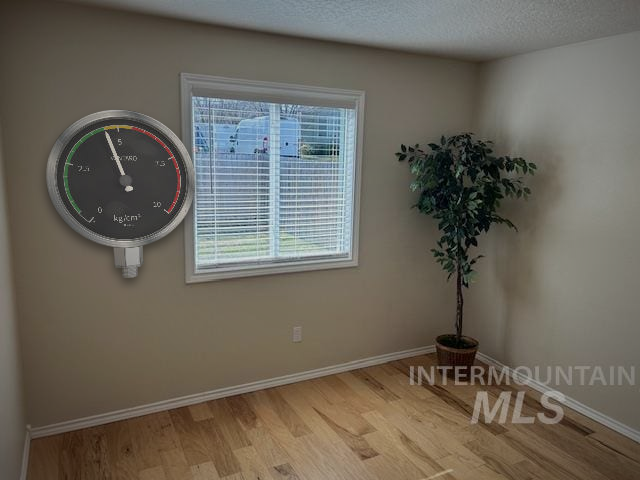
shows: 4.5 kg/cm²
